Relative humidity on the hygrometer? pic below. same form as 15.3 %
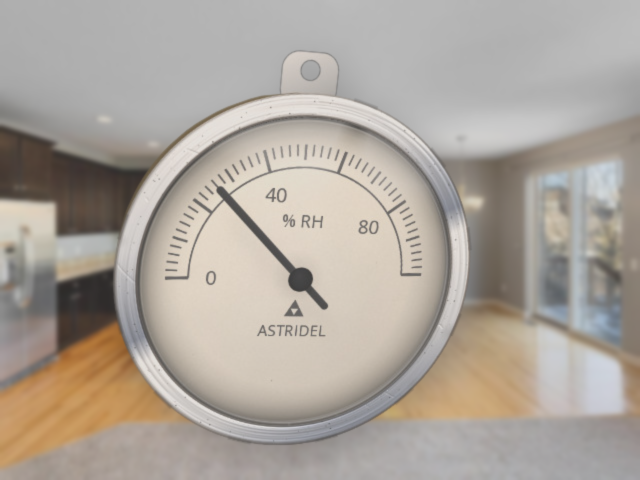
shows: 26 %
